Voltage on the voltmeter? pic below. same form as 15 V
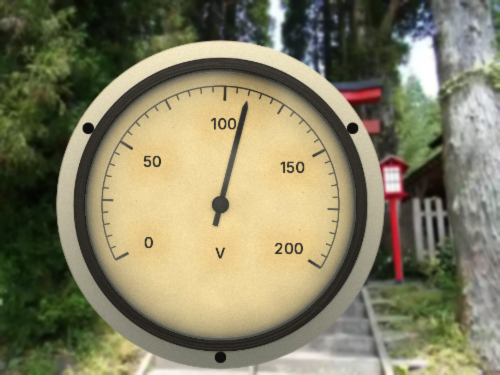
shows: 110 V
